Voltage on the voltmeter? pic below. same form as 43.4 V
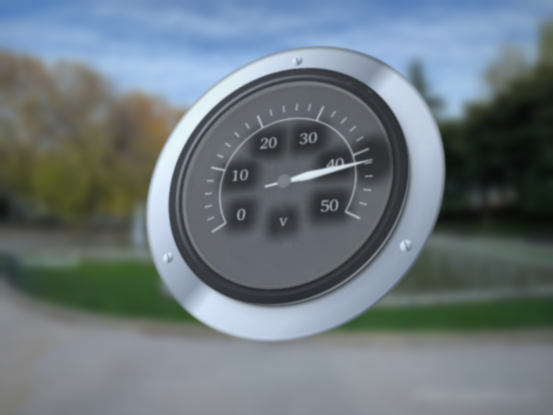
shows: 42 V
